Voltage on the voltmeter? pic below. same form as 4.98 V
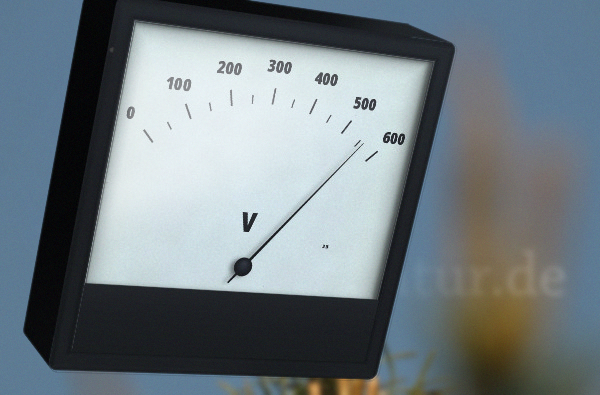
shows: 550 V
